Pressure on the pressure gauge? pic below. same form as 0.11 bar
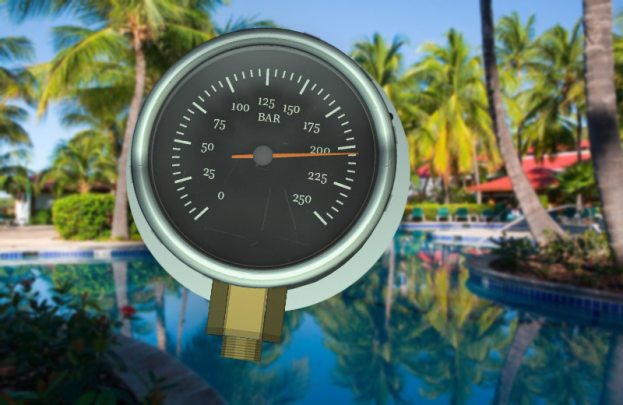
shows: 205 bar
